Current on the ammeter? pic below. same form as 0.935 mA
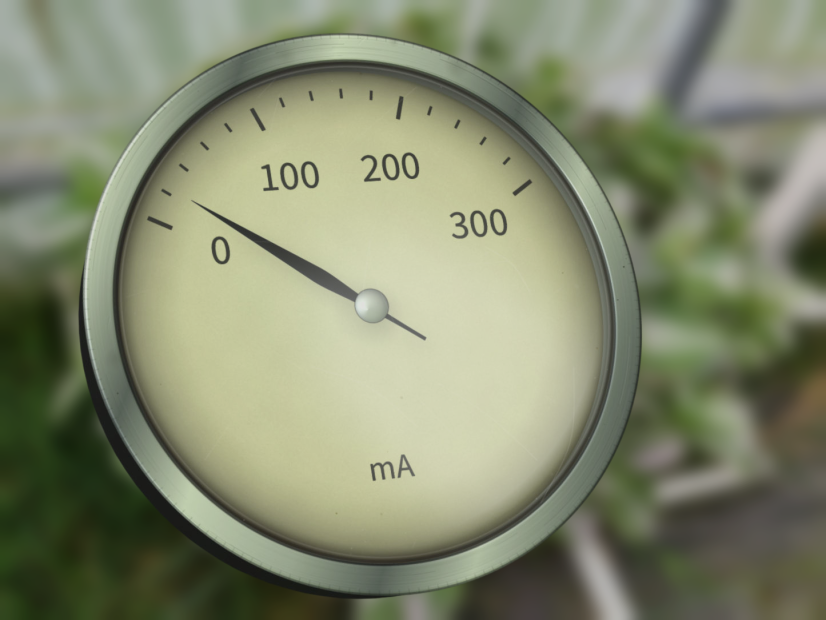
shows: 20 mA
